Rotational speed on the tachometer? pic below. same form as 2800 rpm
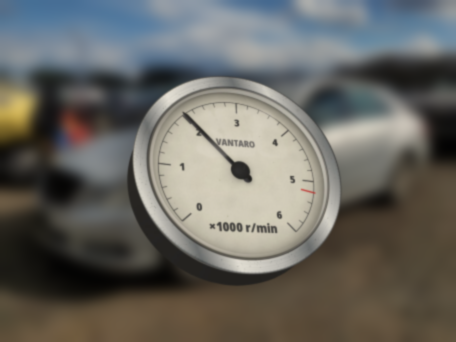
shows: 2000 rpm
